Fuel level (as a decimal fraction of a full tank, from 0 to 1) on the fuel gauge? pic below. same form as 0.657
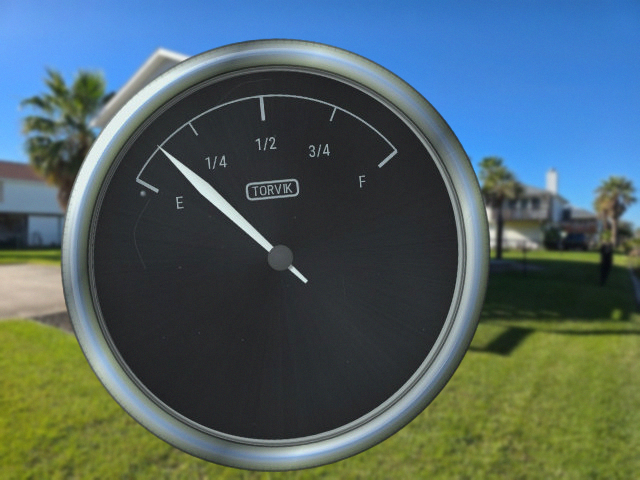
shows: 0.125
